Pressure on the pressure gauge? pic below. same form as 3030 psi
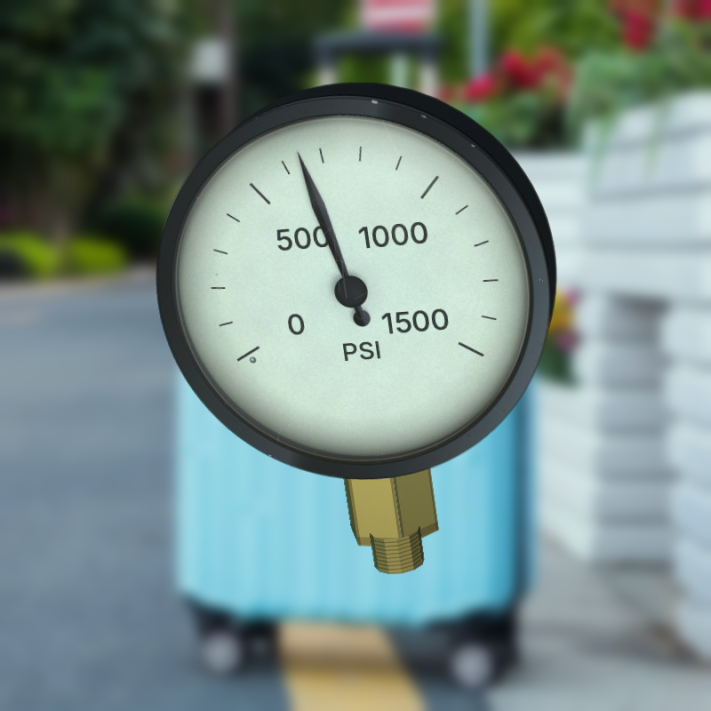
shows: 650 psi
